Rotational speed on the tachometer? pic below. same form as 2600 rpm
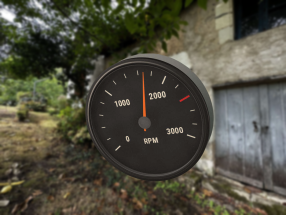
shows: 1700 rpm
